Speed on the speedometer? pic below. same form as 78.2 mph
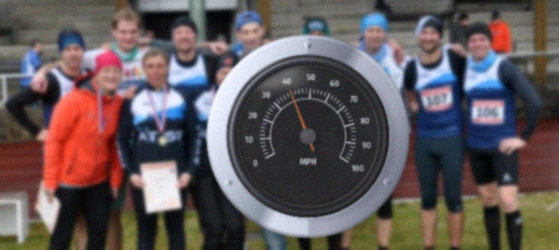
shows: 40 mph
